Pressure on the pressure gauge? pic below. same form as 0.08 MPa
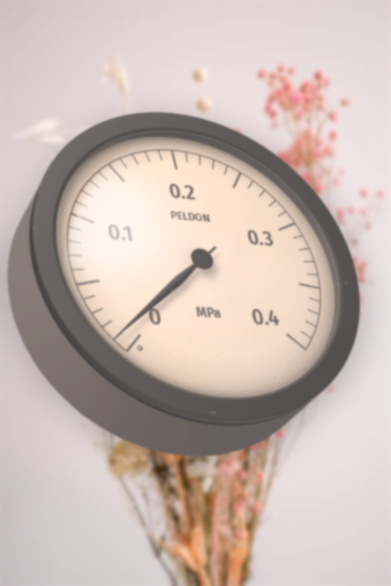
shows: 0.01 MPa
